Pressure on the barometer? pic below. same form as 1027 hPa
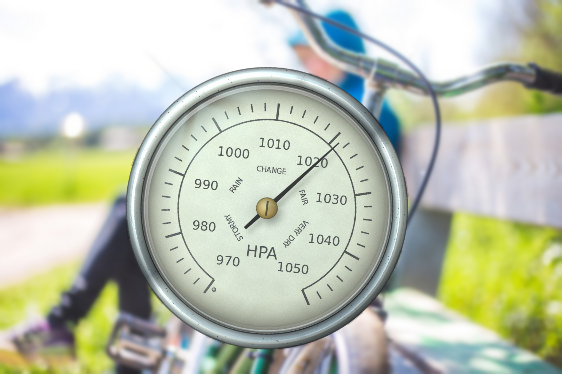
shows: 1021 hPa
